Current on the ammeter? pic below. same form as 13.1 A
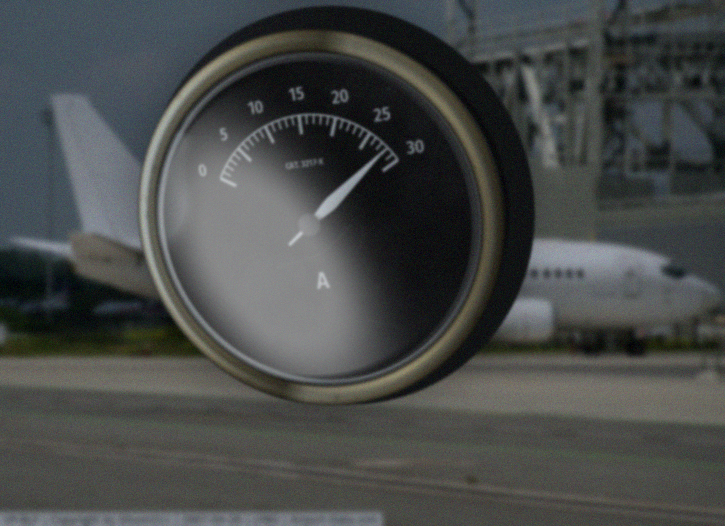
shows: 28 A
